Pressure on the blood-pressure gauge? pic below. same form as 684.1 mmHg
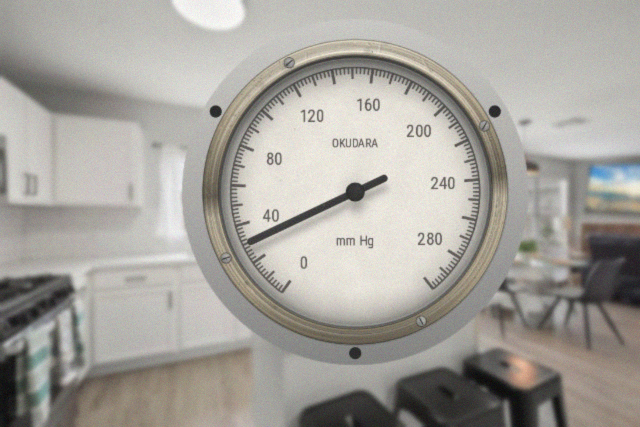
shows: 30 mmHg
